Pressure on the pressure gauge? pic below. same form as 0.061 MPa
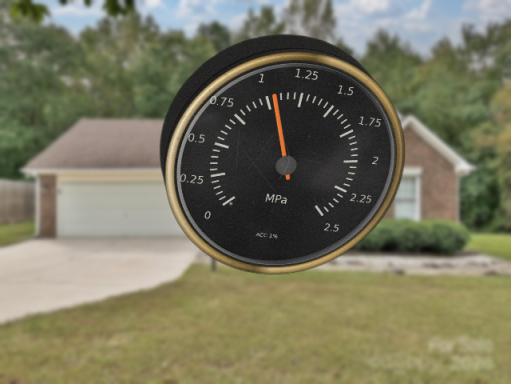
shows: 1.05 MPa
